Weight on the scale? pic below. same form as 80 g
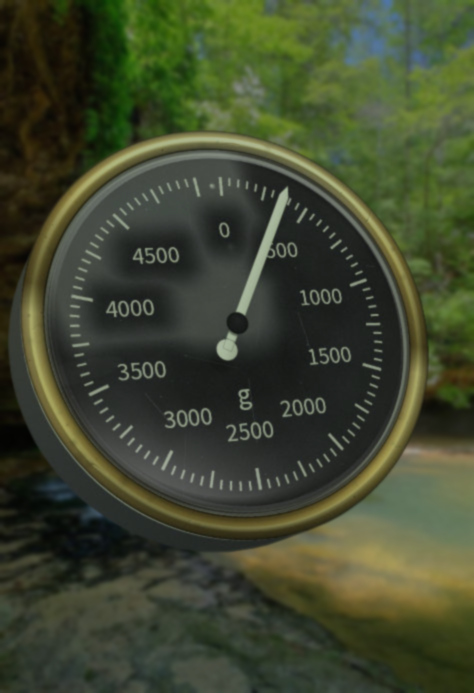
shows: 350 g
